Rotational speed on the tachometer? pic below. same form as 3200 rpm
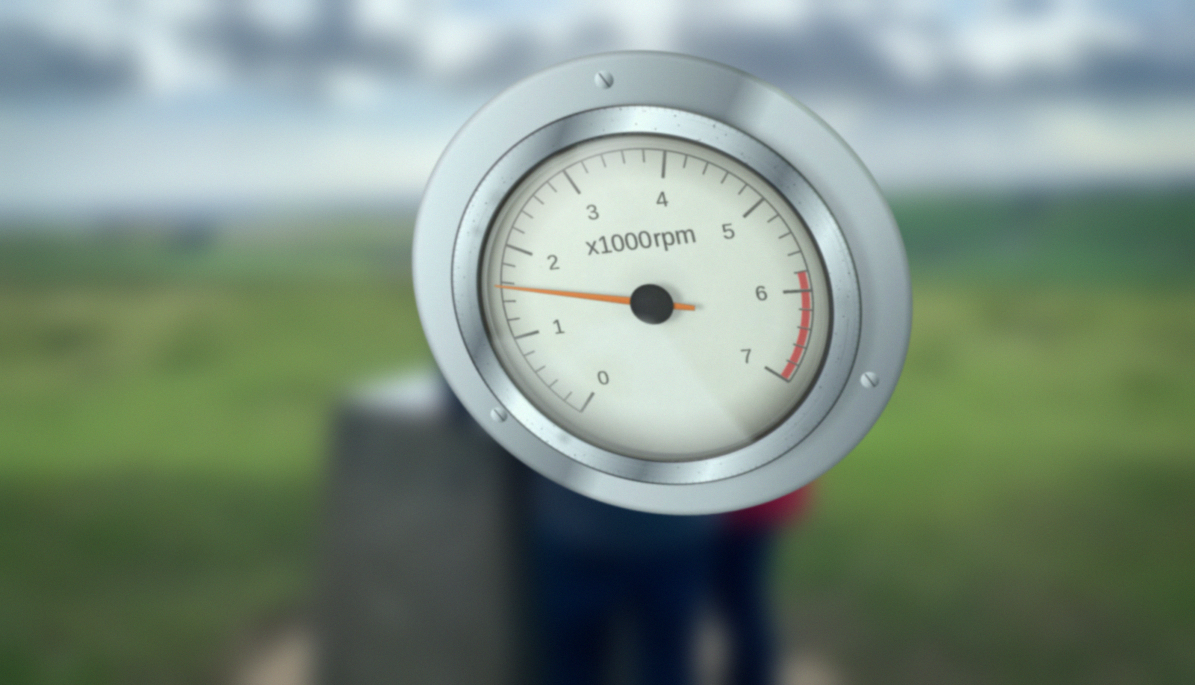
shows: 1600 rpm
